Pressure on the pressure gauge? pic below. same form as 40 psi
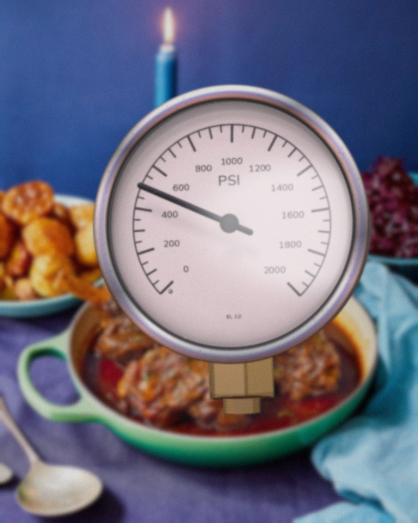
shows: 500 psi
